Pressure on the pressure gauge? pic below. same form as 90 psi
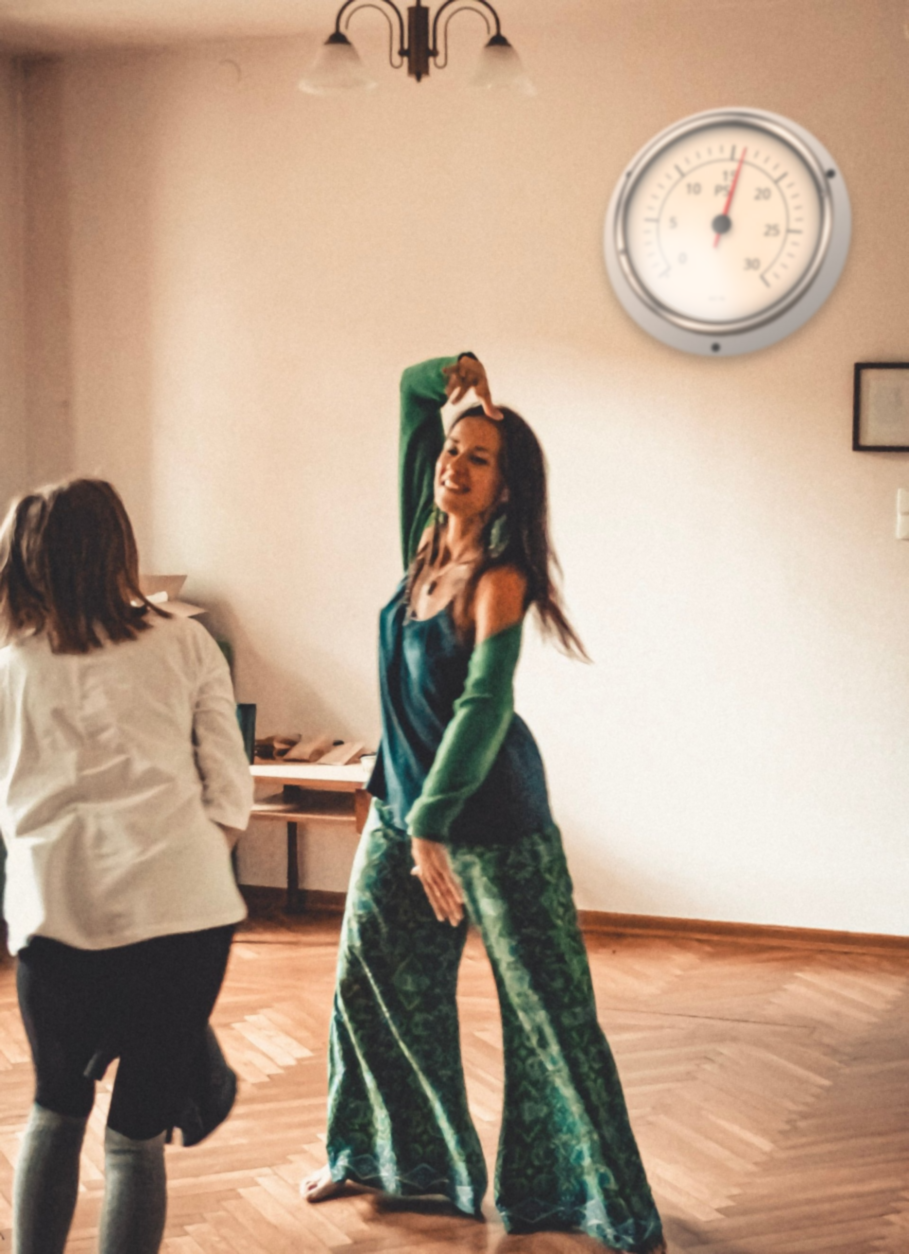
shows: 16 psi
